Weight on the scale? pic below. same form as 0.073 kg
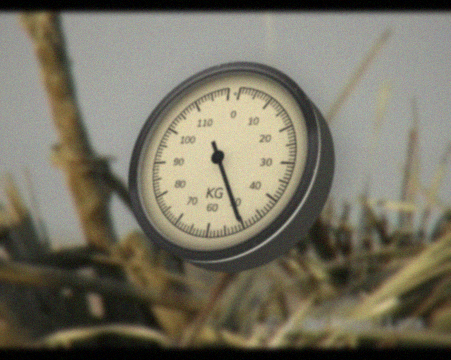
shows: 50 kg
